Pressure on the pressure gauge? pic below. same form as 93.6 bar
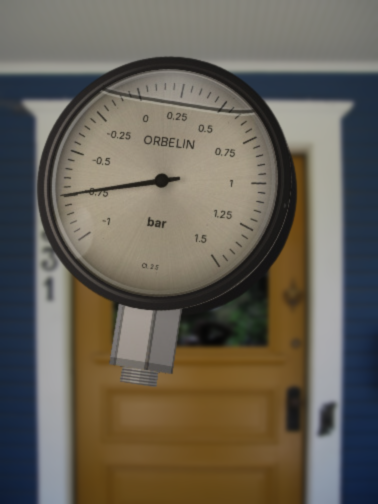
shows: -0.75 bar
